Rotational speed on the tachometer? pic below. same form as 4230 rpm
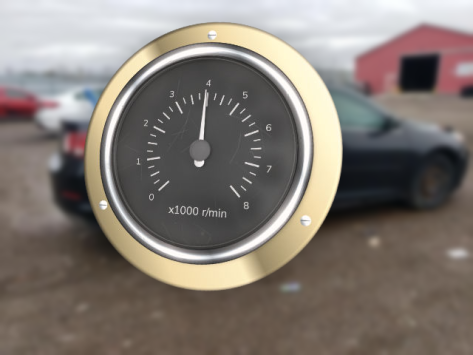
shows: 4000 rpm
